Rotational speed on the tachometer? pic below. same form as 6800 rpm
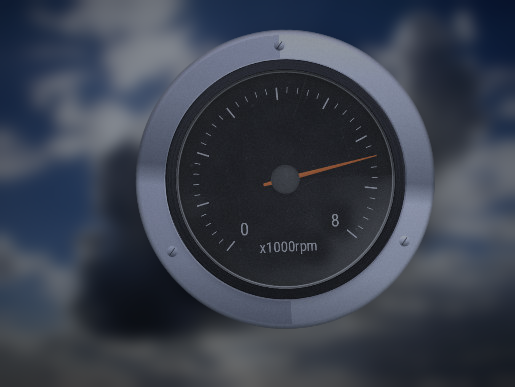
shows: 6400 rpm
